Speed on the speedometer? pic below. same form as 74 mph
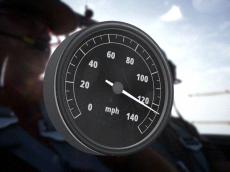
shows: 125 mph
